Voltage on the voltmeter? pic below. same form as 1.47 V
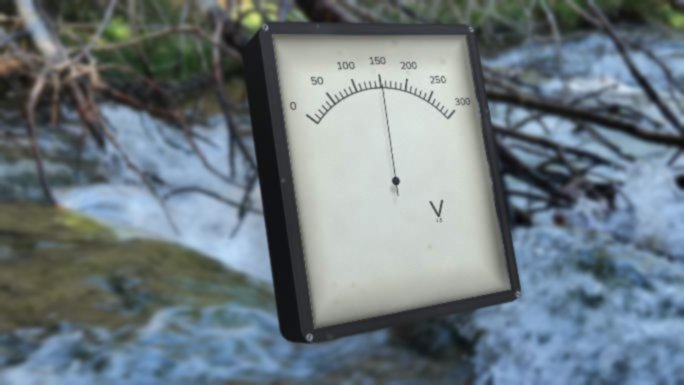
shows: 150 V
